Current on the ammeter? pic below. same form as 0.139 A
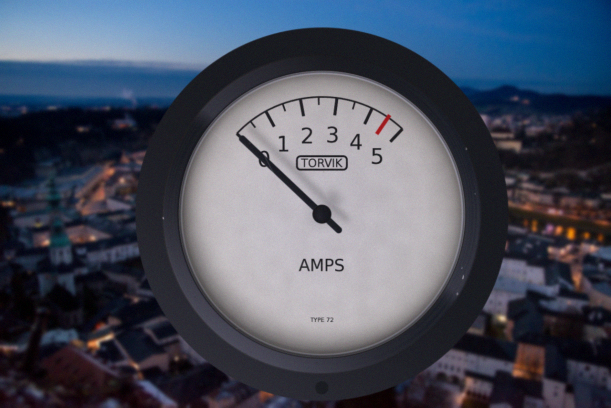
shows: 0 A
